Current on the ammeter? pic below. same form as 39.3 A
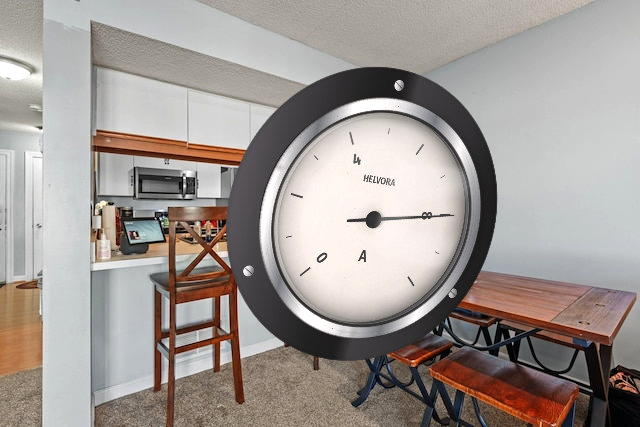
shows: 8 A
